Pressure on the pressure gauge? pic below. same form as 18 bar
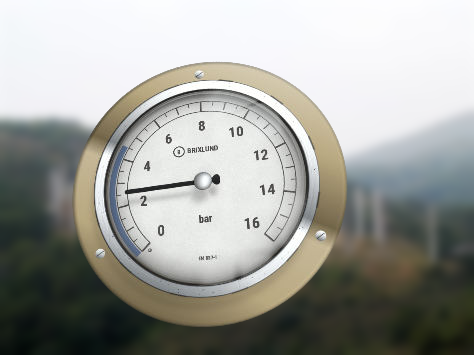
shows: 2.5 bar
